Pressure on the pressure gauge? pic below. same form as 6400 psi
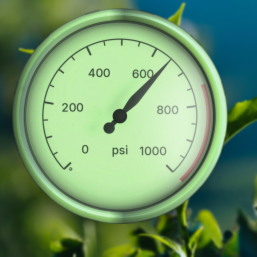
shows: 650 psi
